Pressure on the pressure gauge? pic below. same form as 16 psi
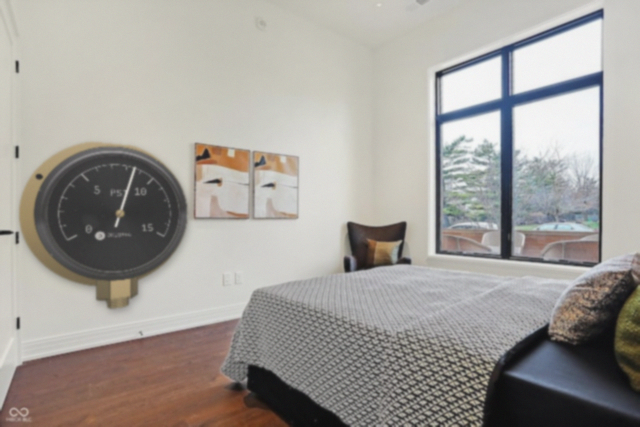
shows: 8.5 psi
